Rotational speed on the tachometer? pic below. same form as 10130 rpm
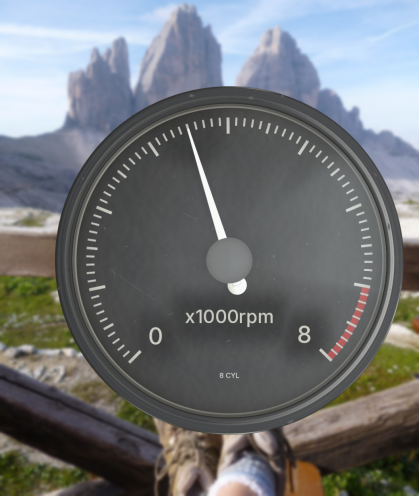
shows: 3500 rpm
